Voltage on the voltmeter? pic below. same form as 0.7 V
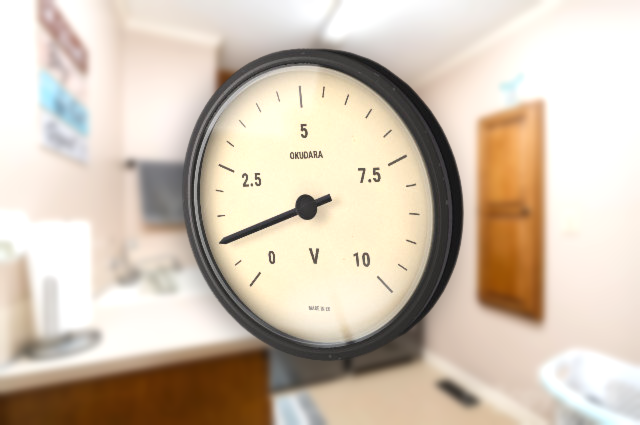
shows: 1 V
